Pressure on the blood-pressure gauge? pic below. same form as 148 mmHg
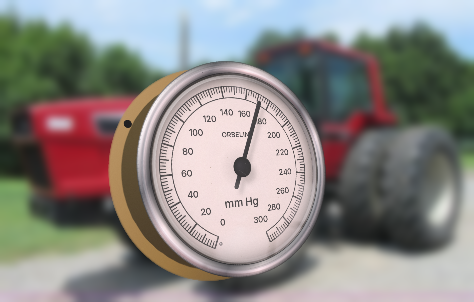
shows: 170 mmHg
